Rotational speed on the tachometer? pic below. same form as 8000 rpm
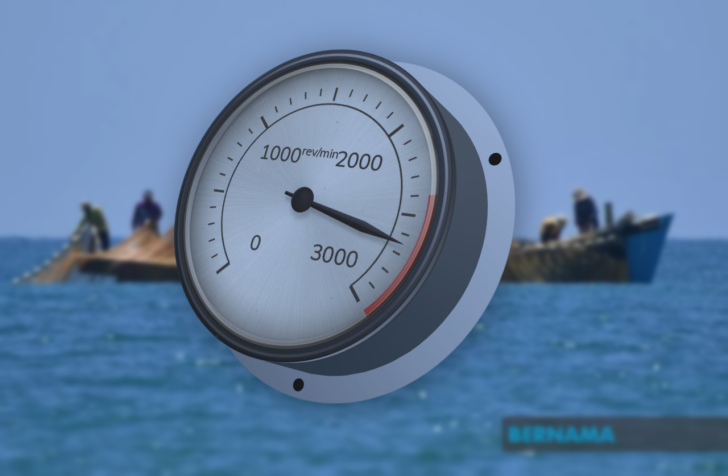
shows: 2650 rpm
